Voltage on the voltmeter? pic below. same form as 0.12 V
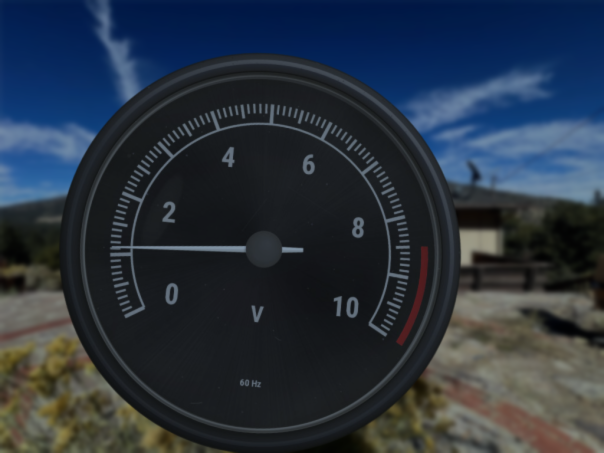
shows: 1.1 V
